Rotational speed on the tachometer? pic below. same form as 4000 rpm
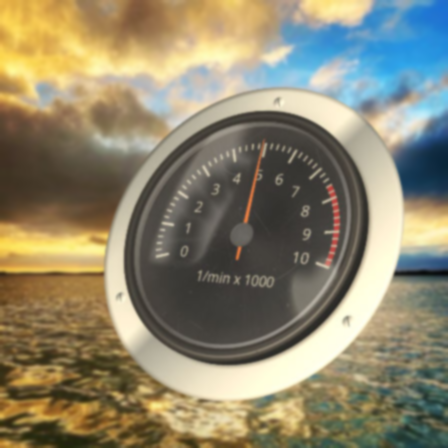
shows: 5000 rpm
